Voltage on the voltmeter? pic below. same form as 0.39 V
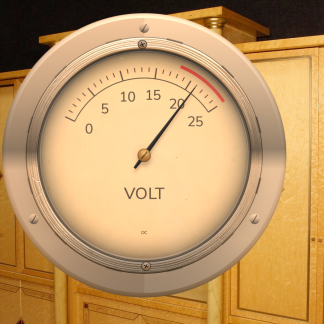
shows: 21 V
